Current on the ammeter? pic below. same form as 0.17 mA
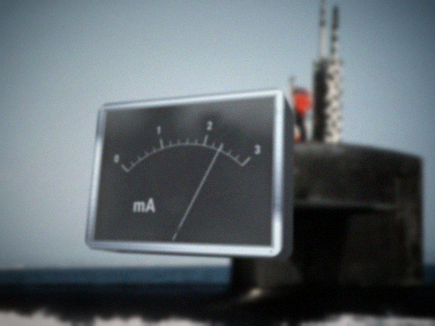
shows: 2.4 mA
